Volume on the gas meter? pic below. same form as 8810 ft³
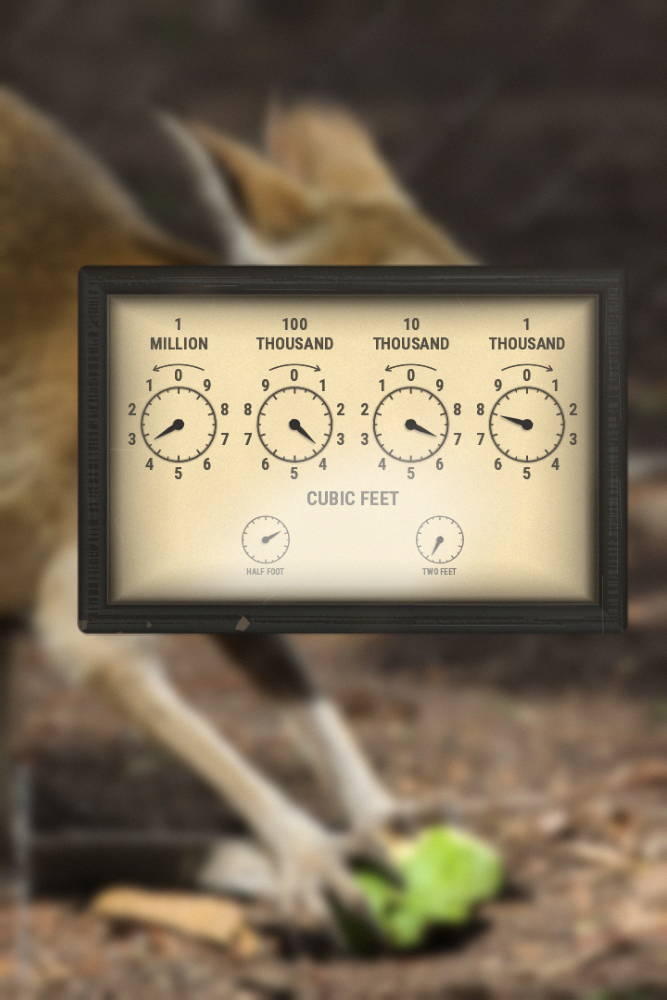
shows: 336800 ft³
